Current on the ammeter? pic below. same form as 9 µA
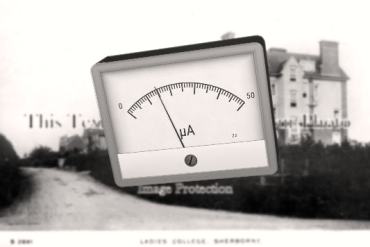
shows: 15 µA
